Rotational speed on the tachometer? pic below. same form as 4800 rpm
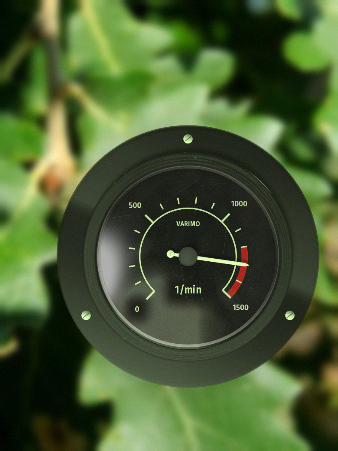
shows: 1300 rpm
